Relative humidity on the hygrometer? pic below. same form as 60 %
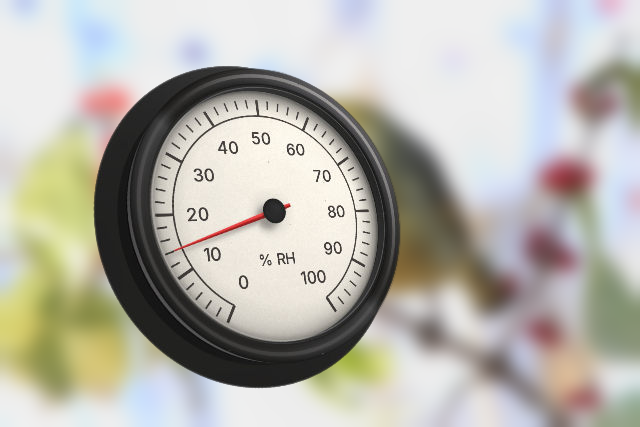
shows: 14 %
